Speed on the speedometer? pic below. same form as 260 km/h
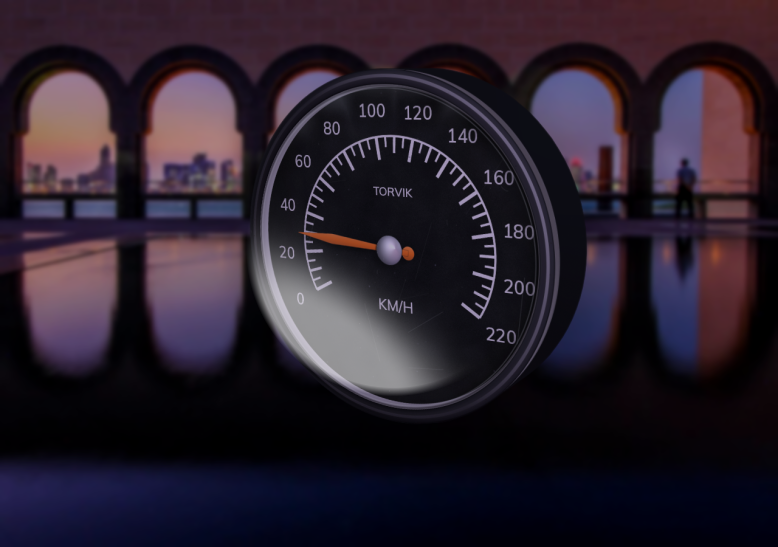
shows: 30 km/h
